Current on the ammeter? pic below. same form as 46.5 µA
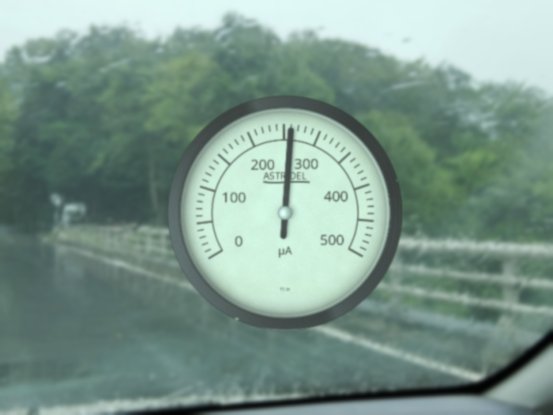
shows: 260 µA
